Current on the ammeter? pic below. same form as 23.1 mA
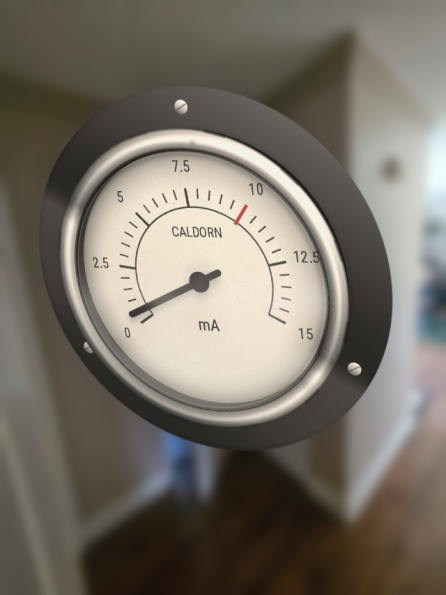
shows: 0.5 mA
